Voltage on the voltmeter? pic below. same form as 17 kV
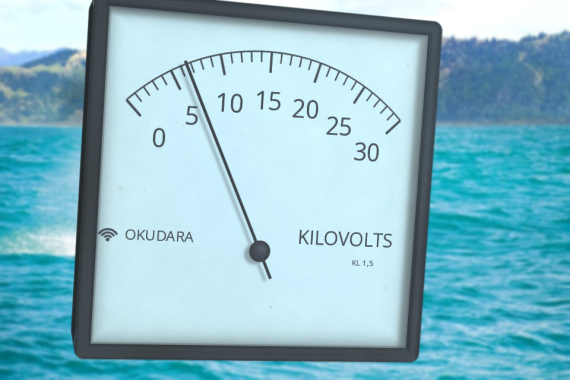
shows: 6.5 kV
